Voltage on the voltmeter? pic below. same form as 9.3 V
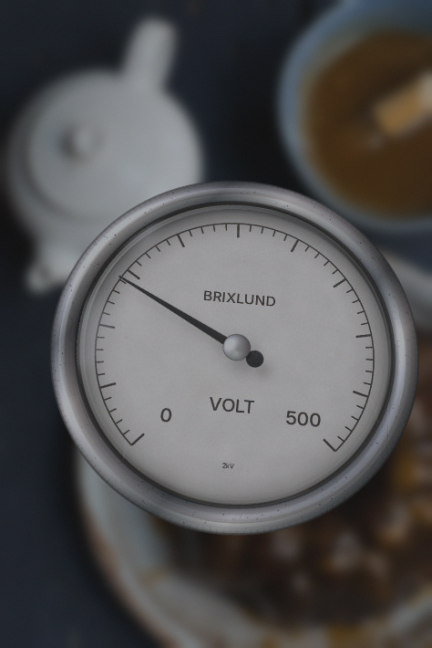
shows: 140 V
